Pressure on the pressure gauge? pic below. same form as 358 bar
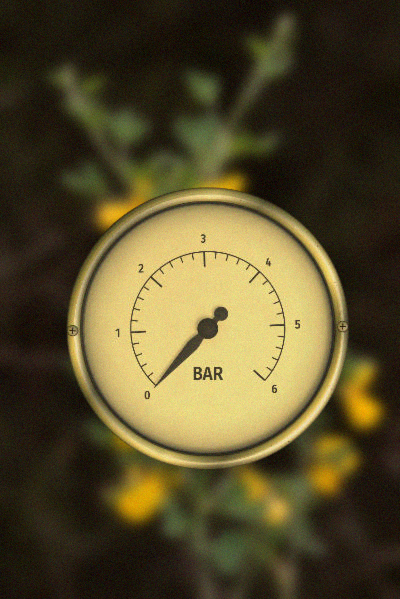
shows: 0 bar
